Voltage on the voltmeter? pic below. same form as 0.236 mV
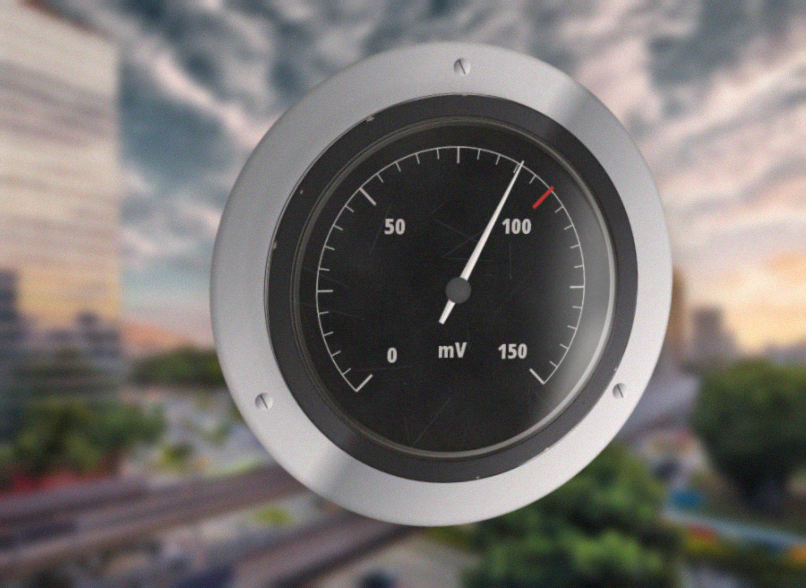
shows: 90 mV
